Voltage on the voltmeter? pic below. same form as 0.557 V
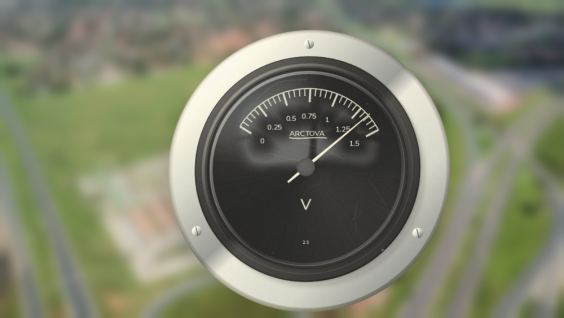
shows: 1.35 V
